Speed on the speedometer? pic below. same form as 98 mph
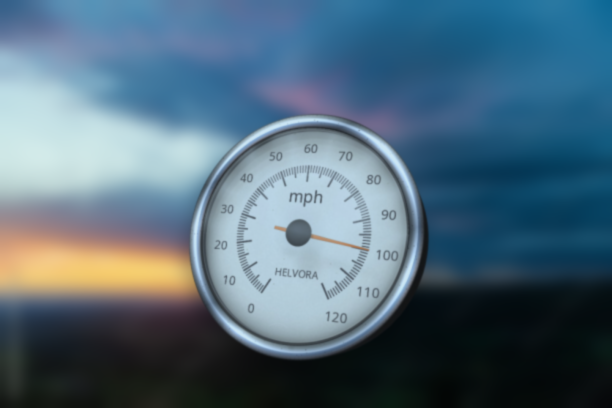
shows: 100 mph
